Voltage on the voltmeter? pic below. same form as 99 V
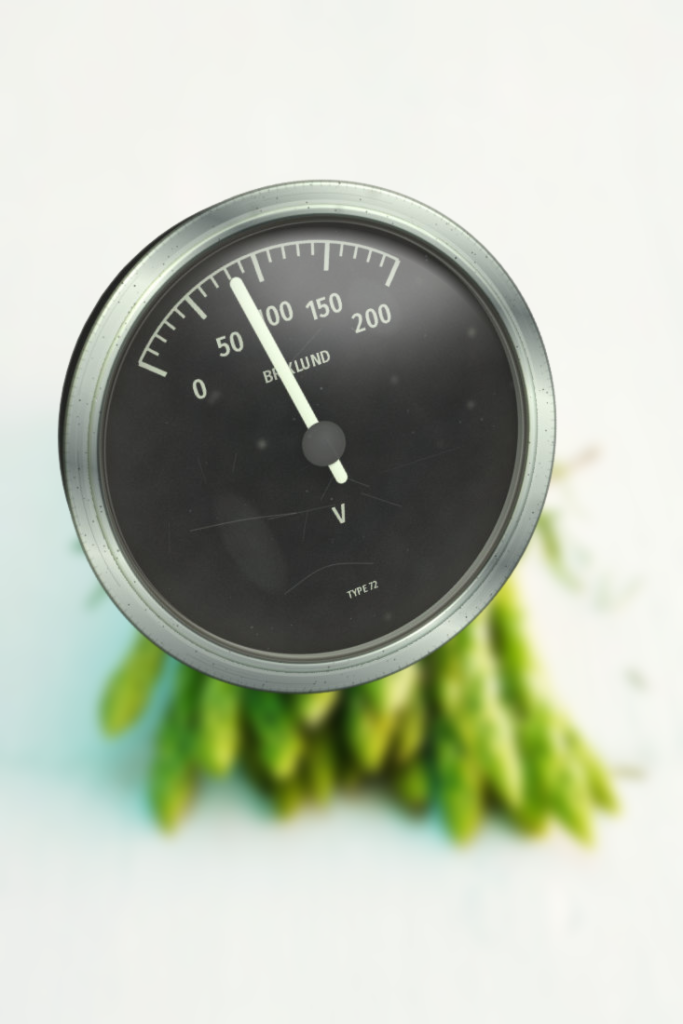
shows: 80 V
